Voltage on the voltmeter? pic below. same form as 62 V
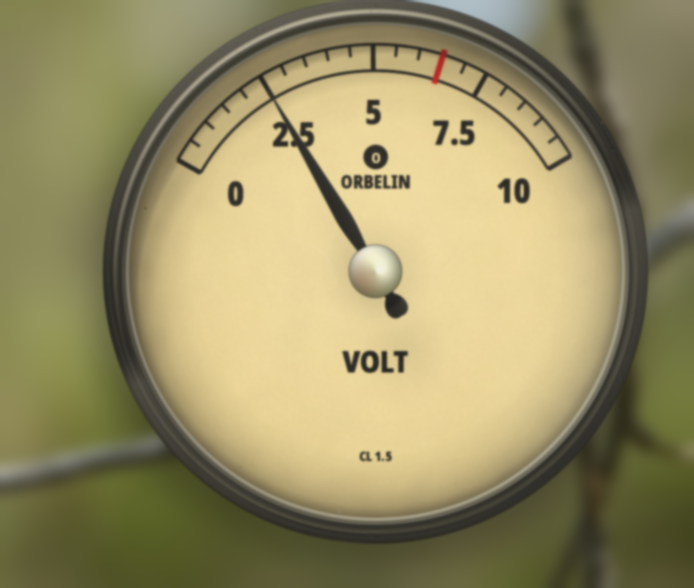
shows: 2.5 V
